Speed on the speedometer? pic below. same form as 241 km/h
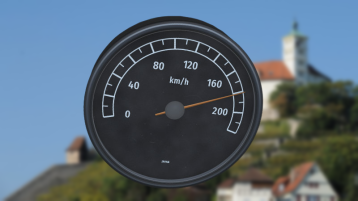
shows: 180 km/h
